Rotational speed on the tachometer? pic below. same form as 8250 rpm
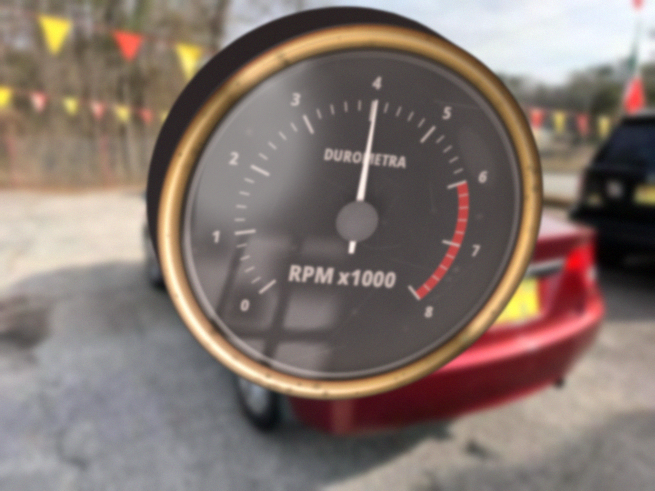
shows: 4000 rpm
